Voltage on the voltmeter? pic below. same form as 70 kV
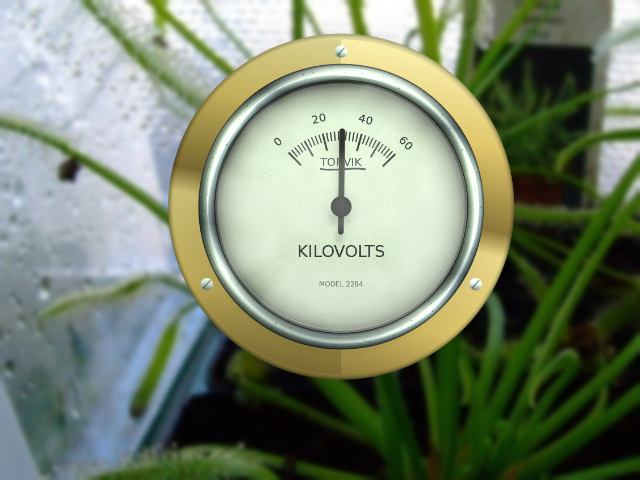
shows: 30 kV
